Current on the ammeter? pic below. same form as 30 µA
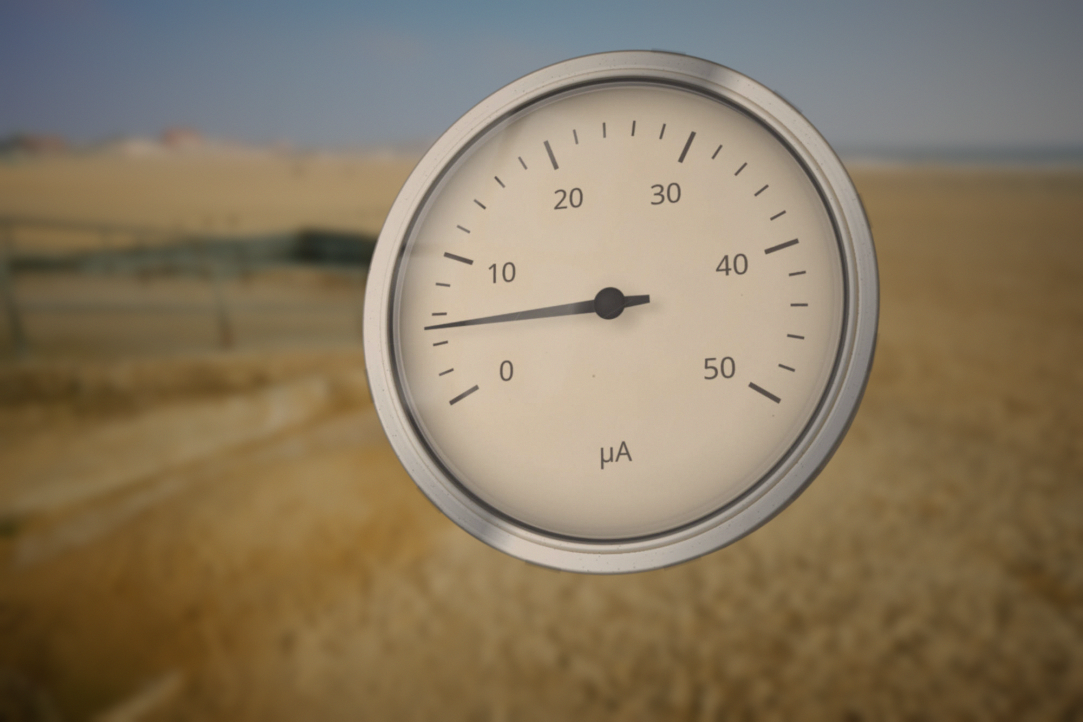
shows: 5 µA
